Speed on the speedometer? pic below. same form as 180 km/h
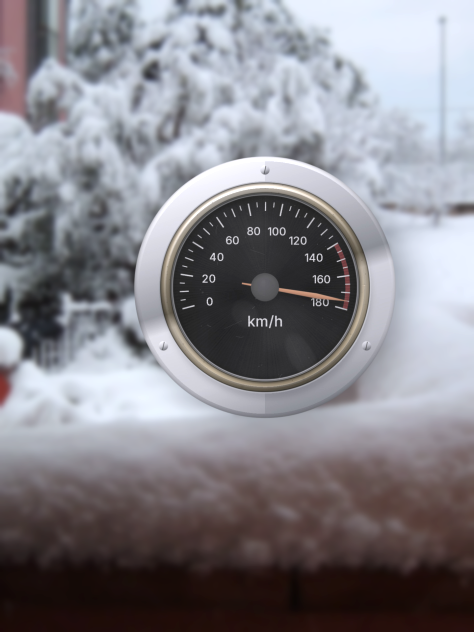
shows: 175 km/h
